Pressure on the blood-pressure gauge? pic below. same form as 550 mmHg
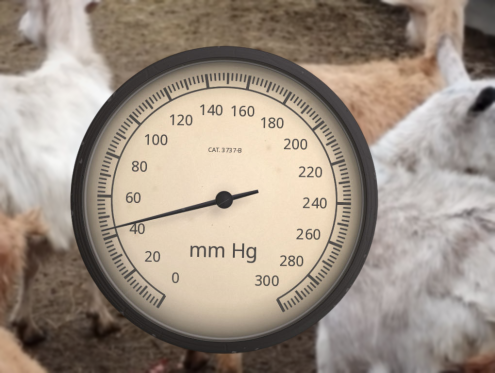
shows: 44 mmHg
